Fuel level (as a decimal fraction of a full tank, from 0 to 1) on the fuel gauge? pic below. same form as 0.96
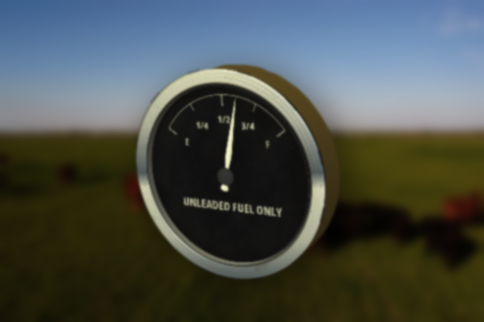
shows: 0.625
